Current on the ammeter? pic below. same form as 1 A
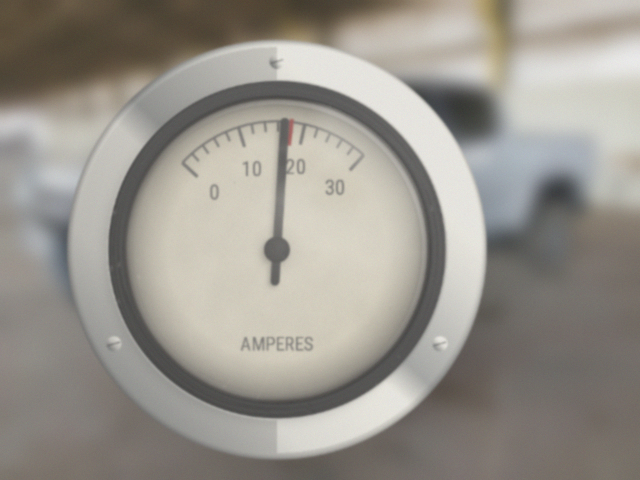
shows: 17 A
